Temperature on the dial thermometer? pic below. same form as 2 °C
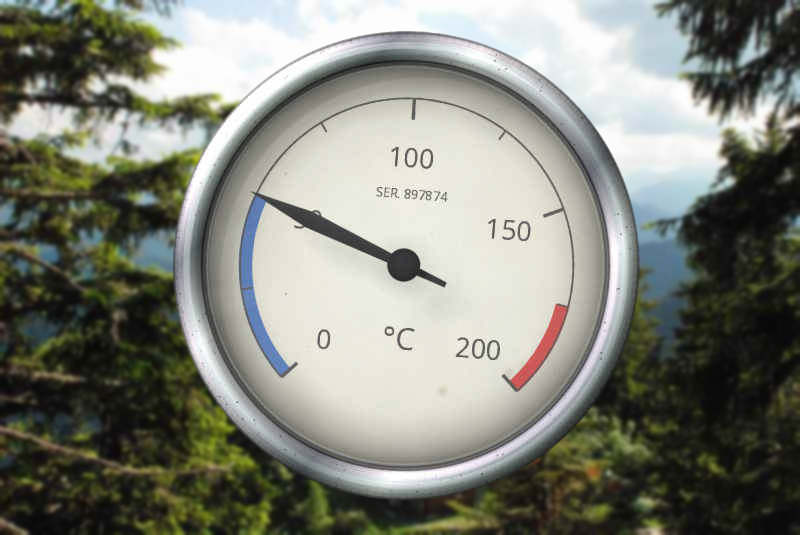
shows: 50 °C
